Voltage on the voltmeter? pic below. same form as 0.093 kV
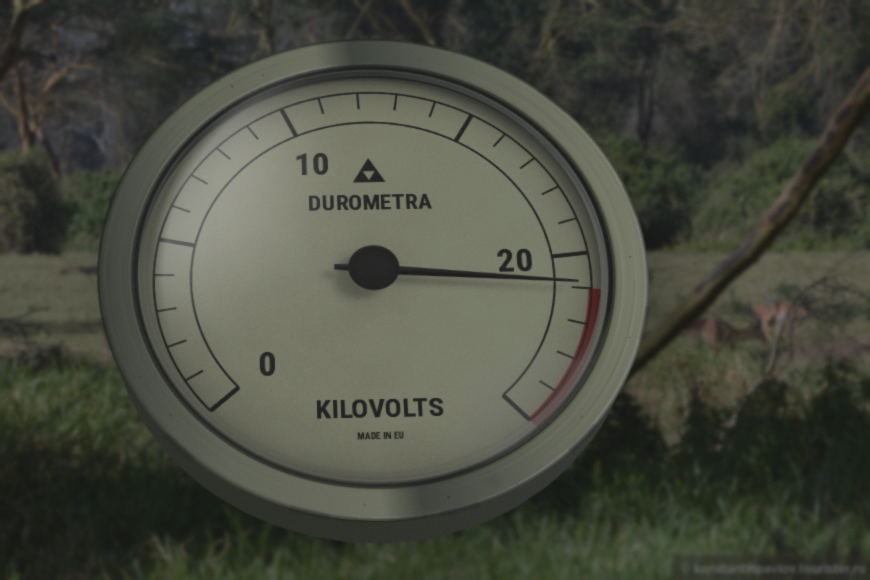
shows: 21 kV
